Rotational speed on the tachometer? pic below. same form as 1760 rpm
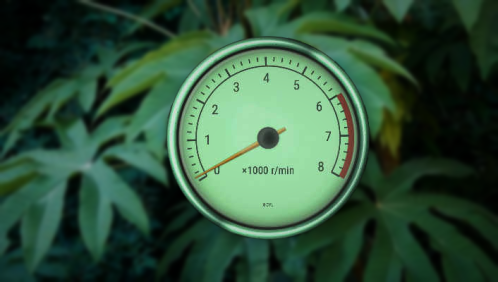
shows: 100 rpm
